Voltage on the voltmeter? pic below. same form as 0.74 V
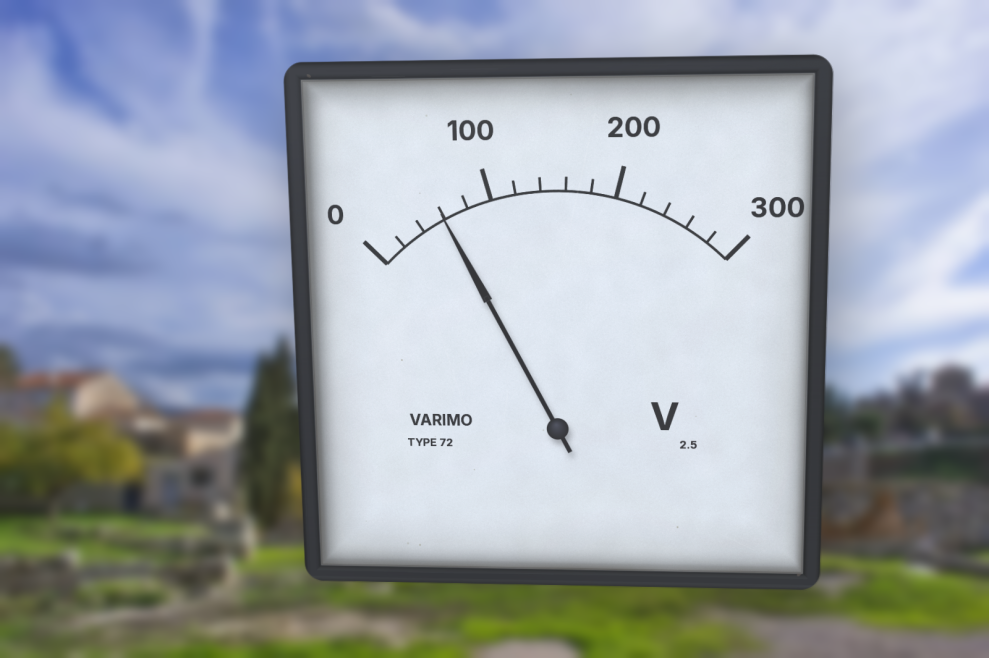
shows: 60 V
